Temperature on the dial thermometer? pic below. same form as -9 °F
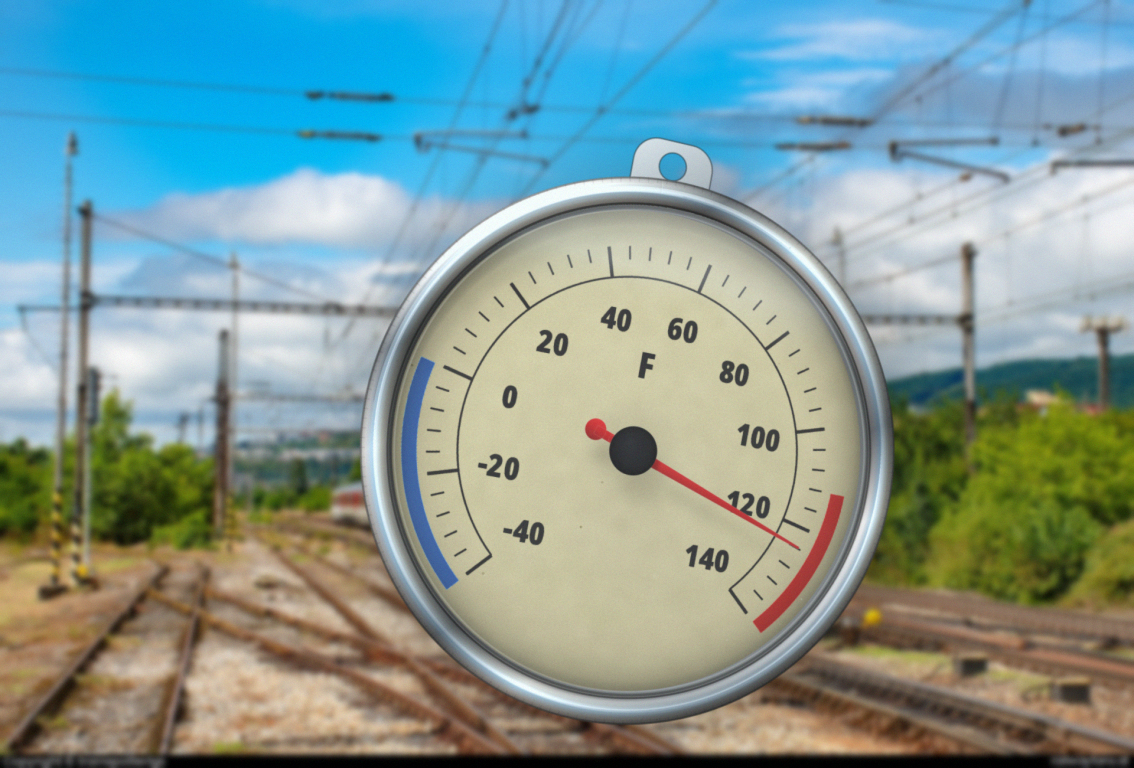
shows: 124 °F
